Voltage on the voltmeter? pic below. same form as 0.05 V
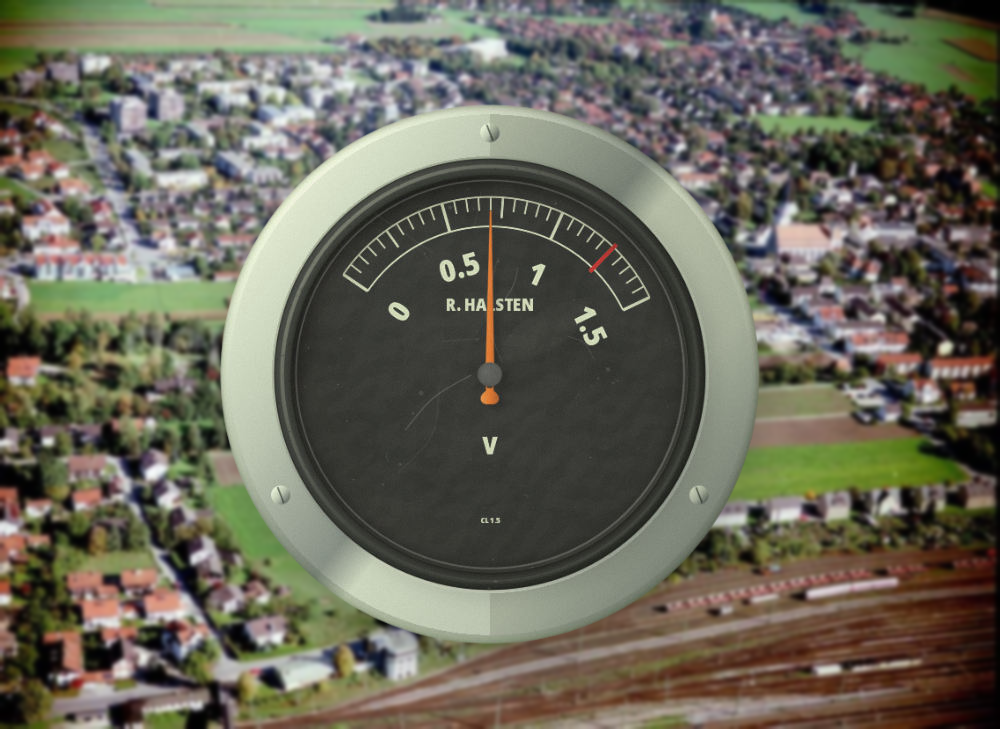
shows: 0.7 V
